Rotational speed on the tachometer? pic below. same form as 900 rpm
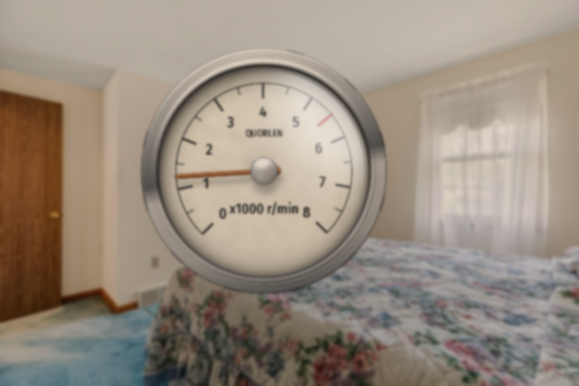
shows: 1250 rpm
